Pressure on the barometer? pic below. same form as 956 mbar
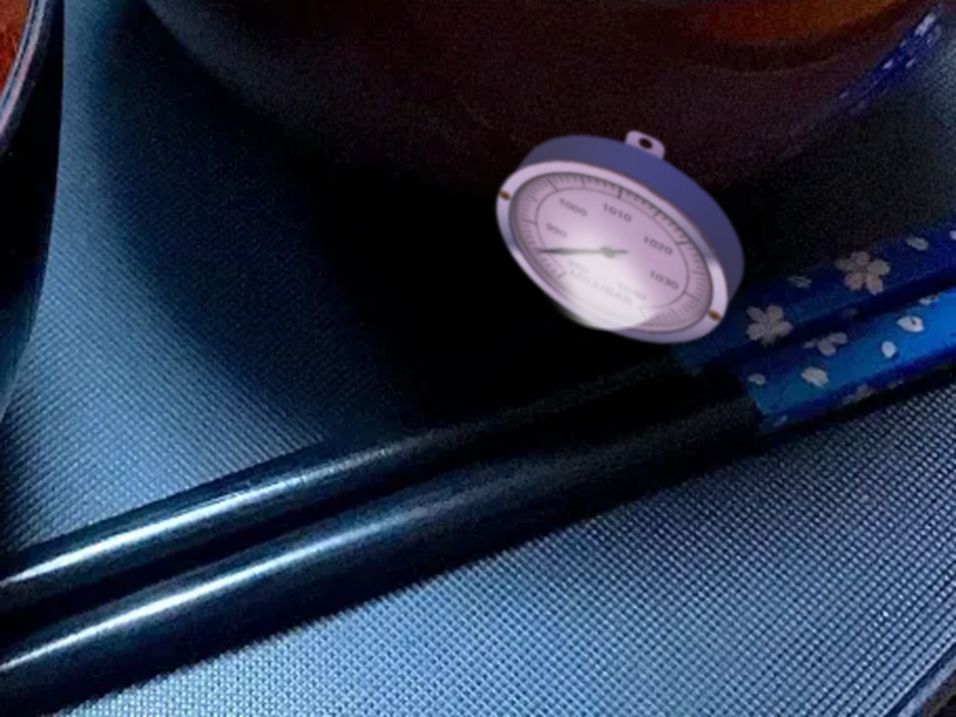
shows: 985 mbar
